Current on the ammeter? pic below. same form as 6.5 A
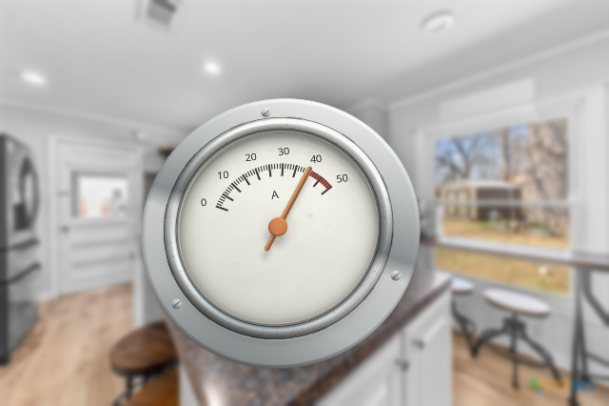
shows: 40 A
